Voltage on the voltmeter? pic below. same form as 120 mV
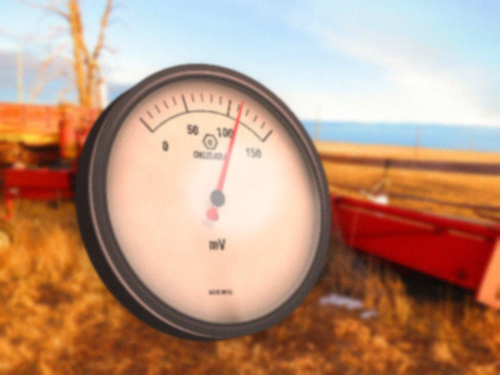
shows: 110 mV
